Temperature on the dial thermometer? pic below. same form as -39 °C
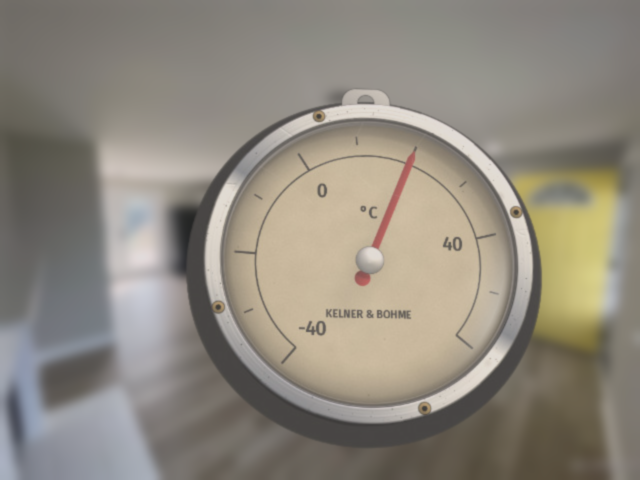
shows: 20 °C
